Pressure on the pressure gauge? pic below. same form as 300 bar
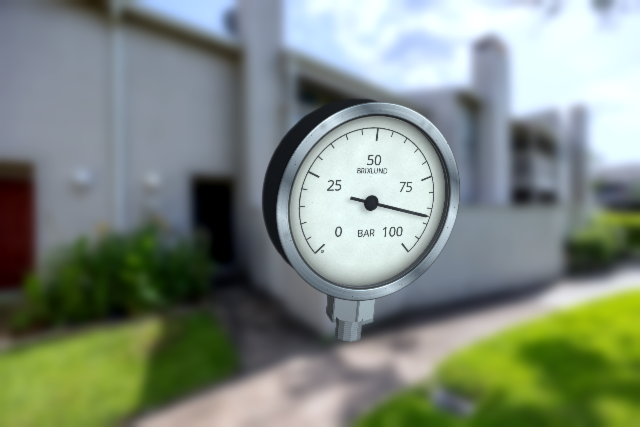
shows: 87.5 bar
